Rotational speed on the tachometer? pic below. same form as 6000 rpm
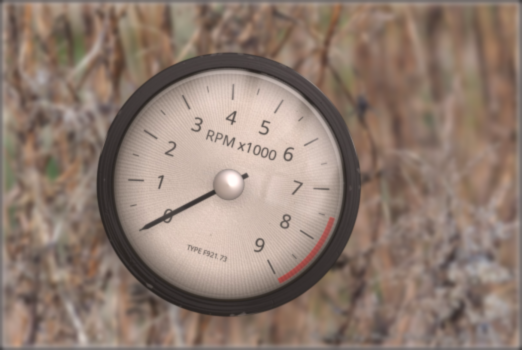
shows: 0 rpm
